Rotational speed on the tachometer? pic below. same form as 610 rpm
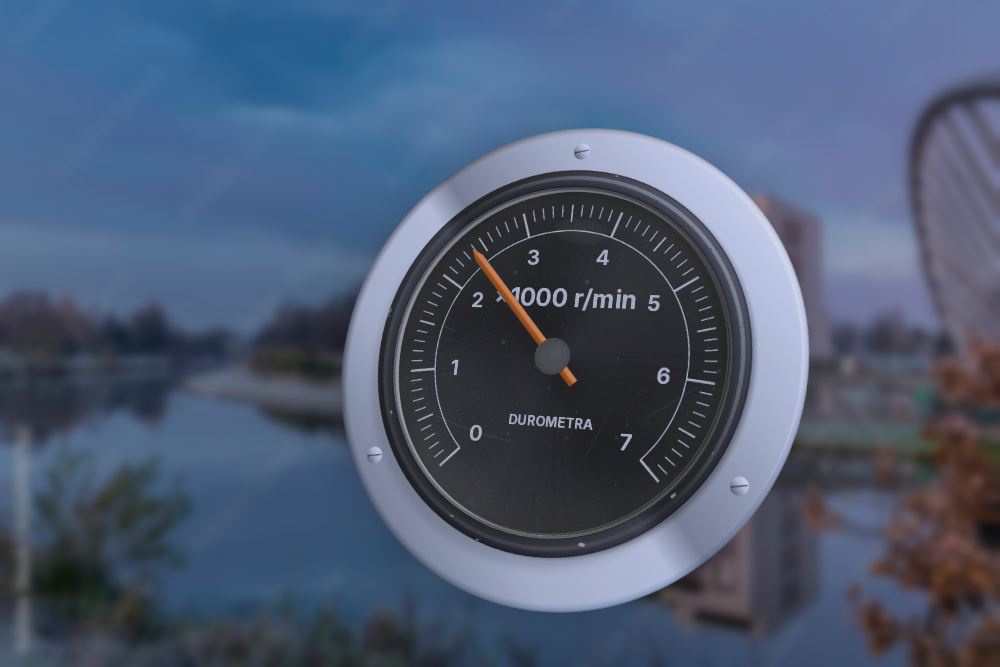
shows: 2400 rpm
